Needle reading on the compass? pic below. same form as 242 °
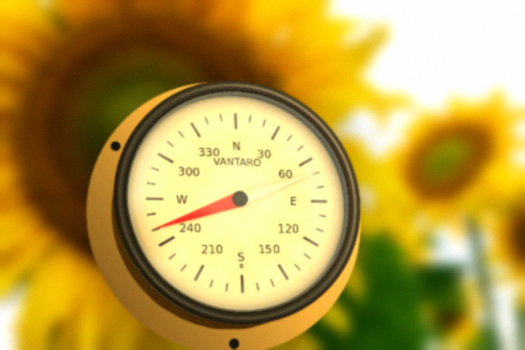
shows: 250 °
